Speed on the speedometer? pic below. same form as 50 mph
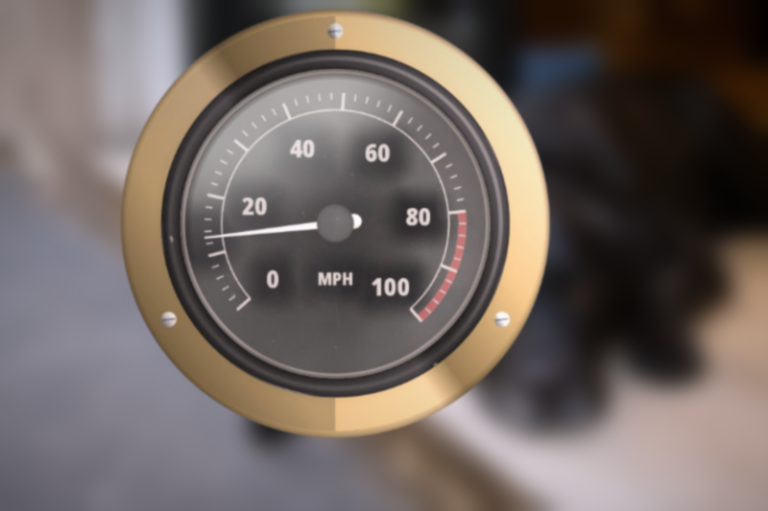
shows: 13 mph
